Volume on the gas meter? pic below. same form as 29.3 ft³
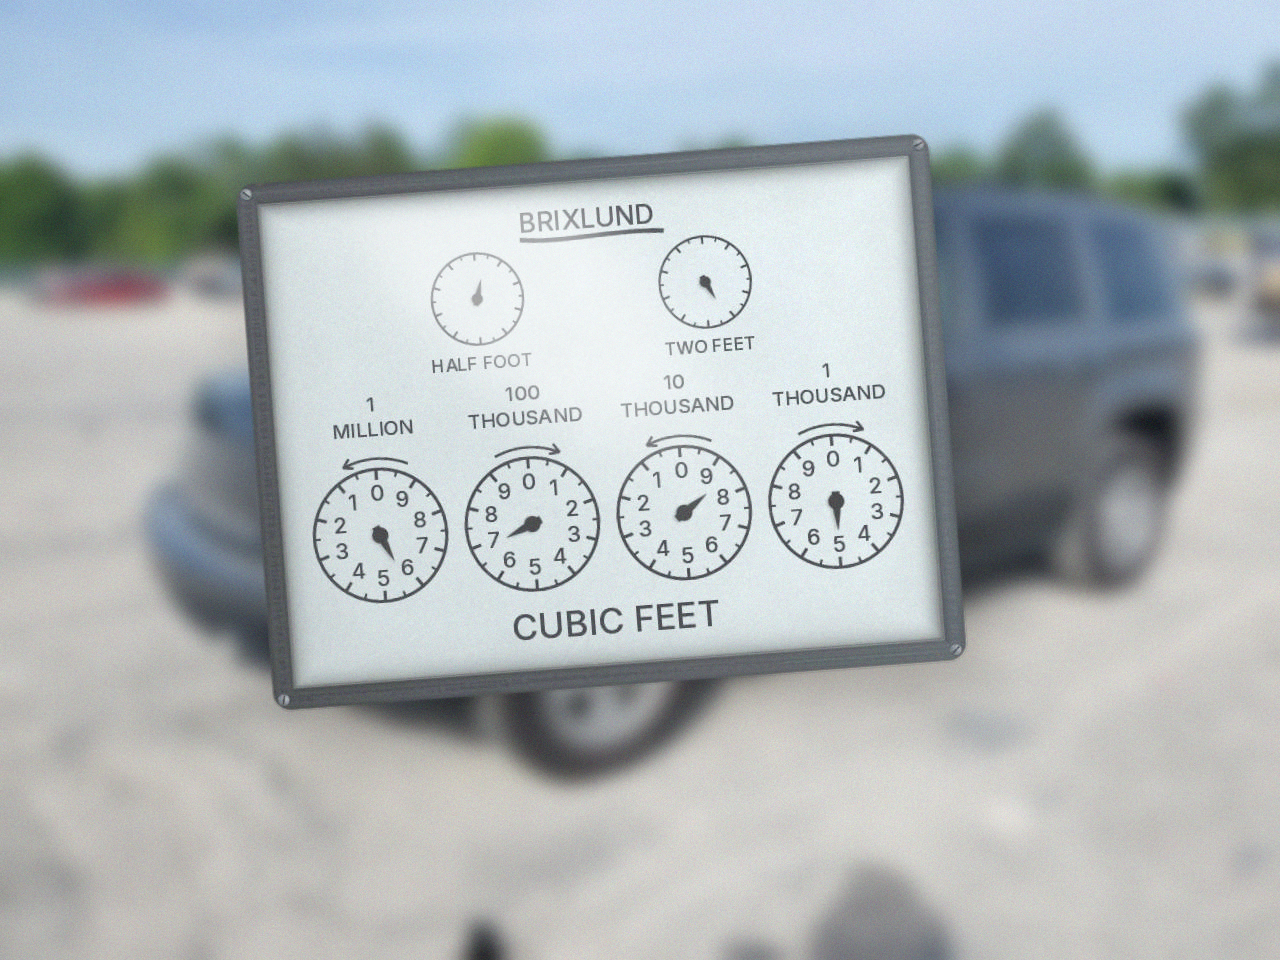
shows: 568500 ft³
